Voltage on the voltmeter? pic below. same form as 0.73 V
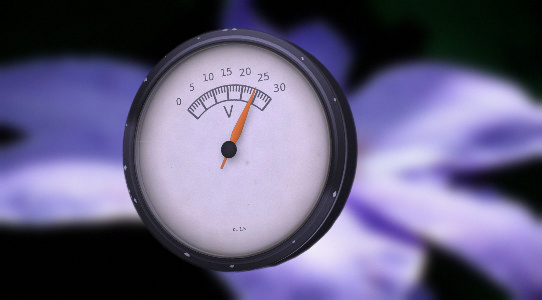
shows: 25 V
